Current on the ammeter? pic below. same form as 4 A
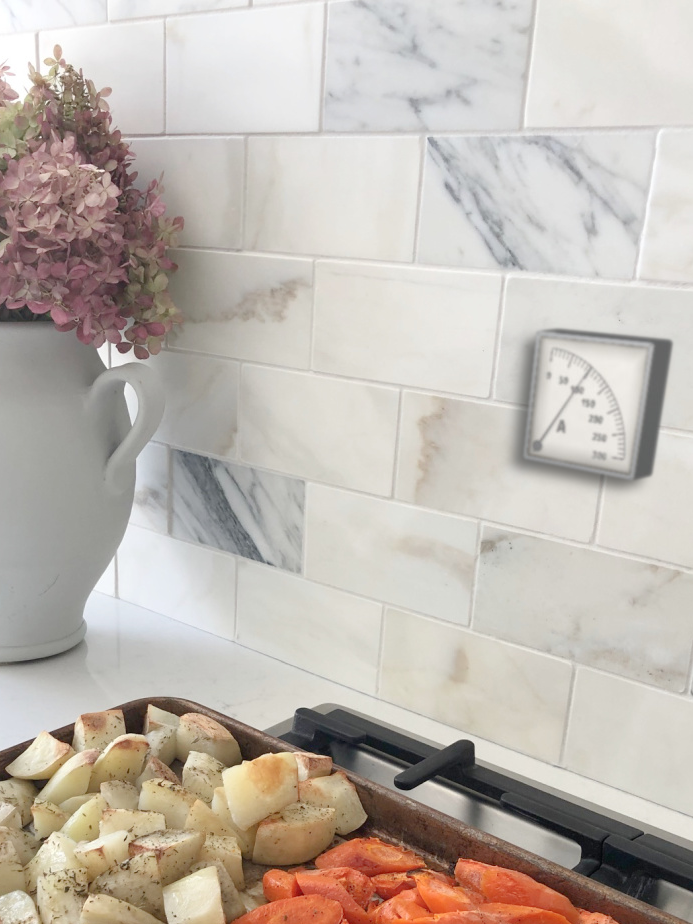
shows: 100 A
